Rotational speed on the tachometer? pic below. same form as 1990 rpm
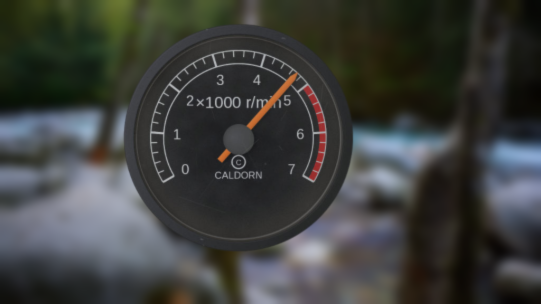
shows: 4700 rpm
